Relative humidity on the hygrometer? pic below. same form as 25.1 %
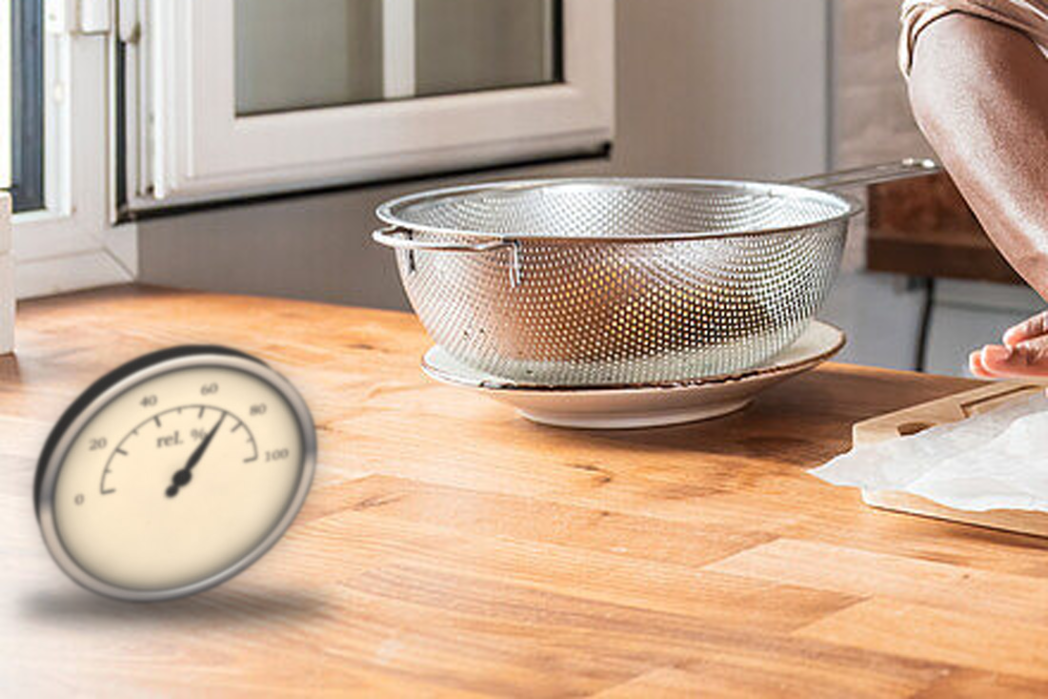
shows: 70 %
